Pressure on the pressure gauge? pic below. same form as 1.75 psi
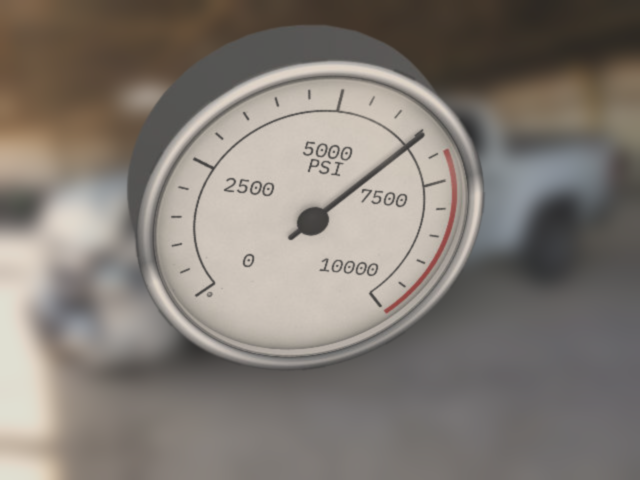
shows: 6500 psi
